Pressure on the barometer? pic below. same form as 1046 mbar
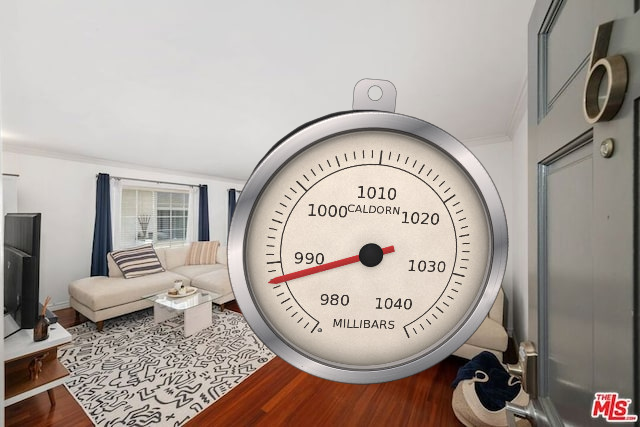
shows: 988 mbar
